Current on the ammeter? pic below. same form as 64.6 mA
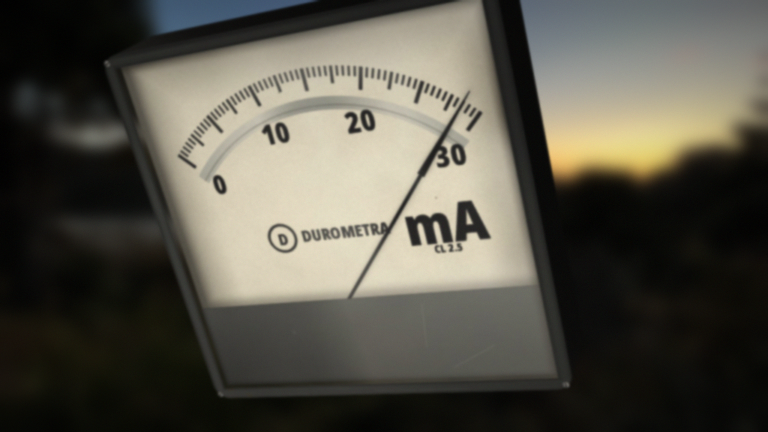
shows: 28.5 mA
